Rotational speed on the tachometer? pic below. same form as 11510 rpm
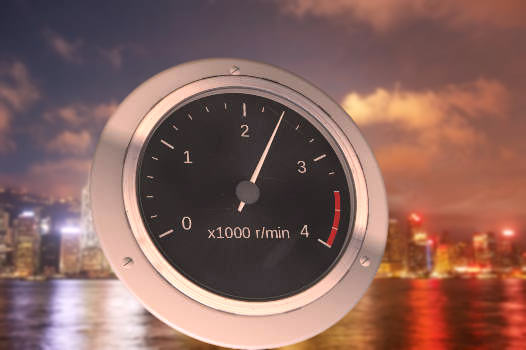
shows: 2400 rpm
